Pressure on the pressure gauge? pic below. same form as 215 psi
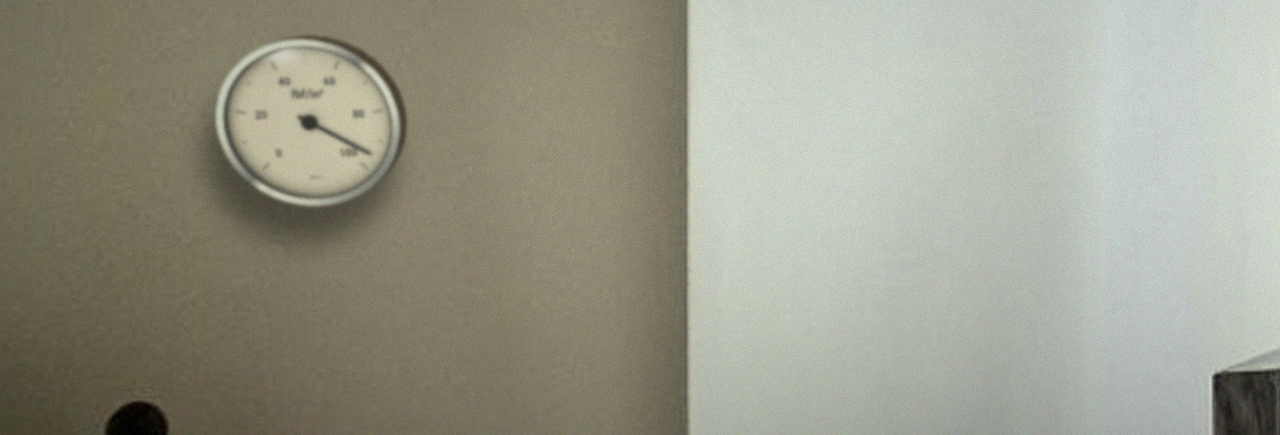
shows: 95 psi
